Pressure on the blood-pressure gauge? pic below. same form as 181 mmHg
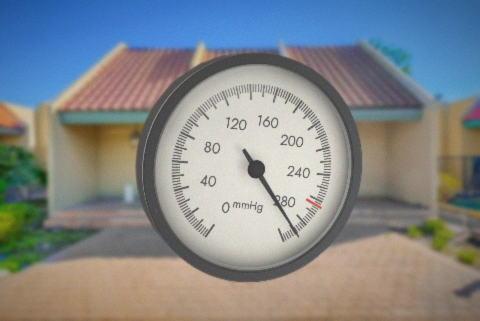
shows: 290 mmHg
